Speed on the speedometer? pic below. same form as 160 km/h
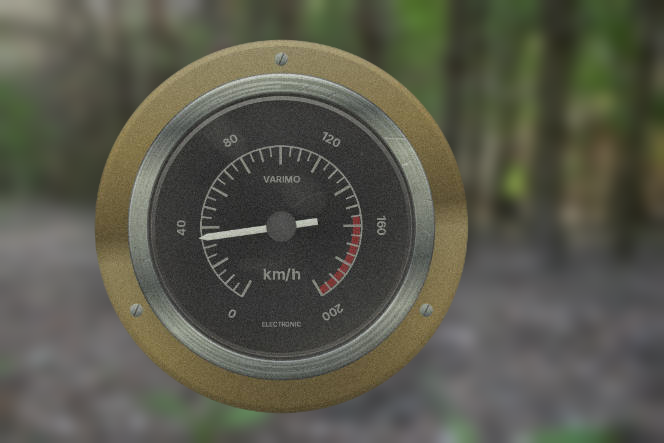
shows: 35 km/h
